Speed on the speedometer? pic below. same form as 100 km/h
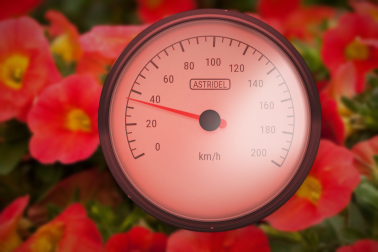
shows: 35 km/h
